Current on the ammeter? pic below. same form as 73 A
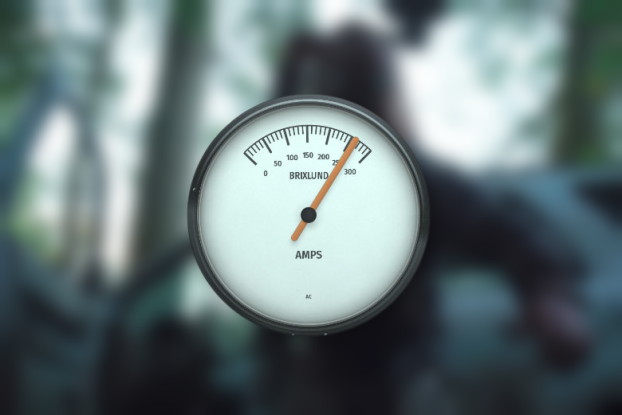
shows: 260 A
